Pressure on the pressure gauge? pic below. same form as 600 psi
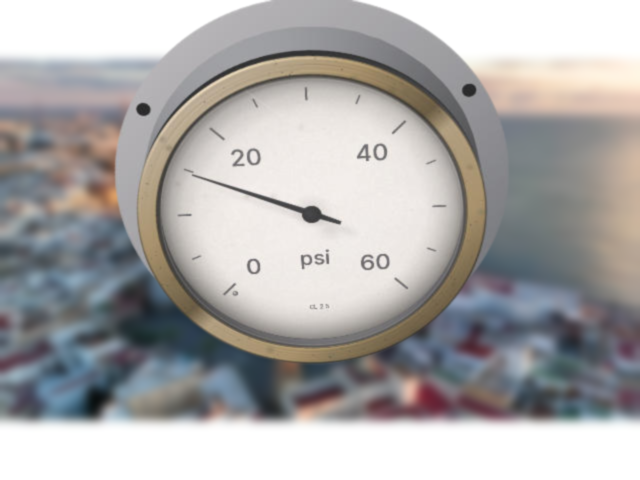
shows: 15 psi
